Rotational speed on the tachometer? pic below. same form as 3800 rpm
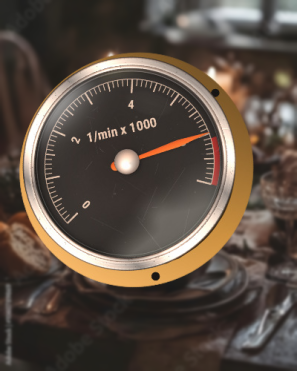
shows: 6000 rpm
